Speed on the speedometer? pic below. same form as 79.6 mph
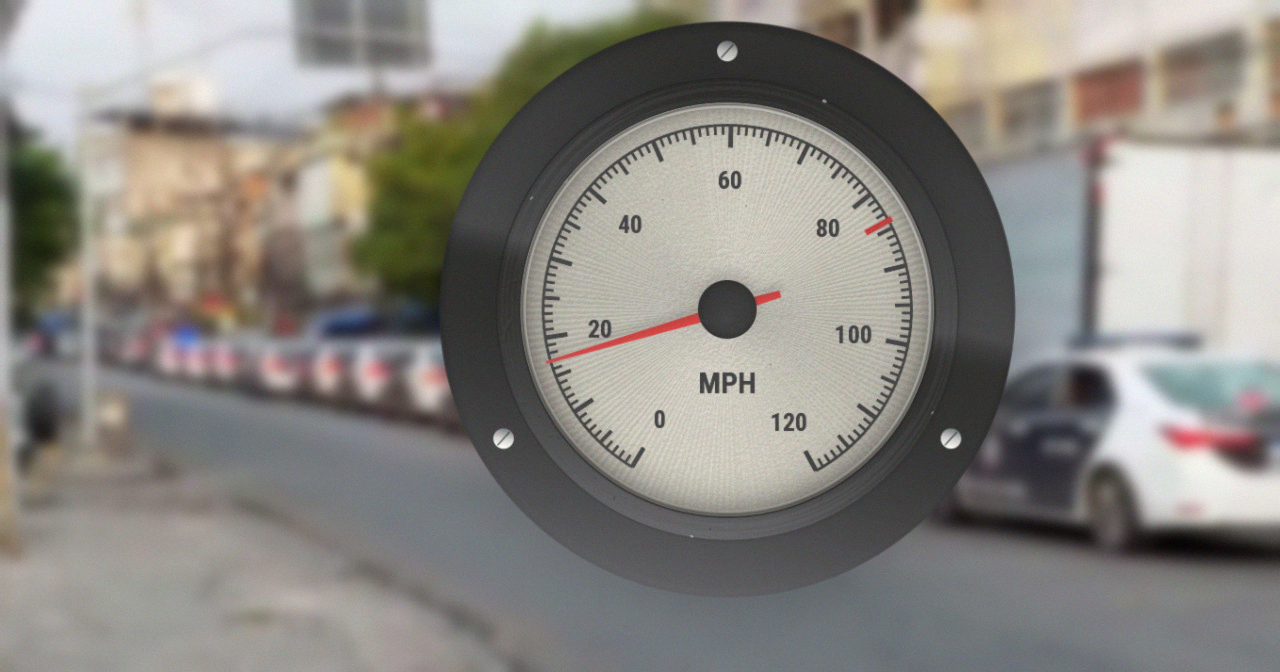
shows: 17 mph
